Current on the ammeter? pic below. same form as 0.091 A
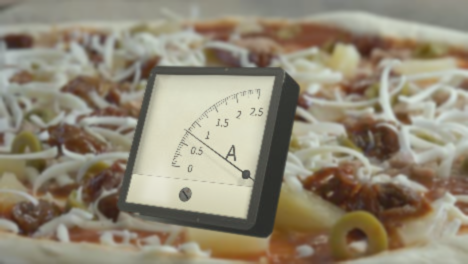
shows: 0.75 A
